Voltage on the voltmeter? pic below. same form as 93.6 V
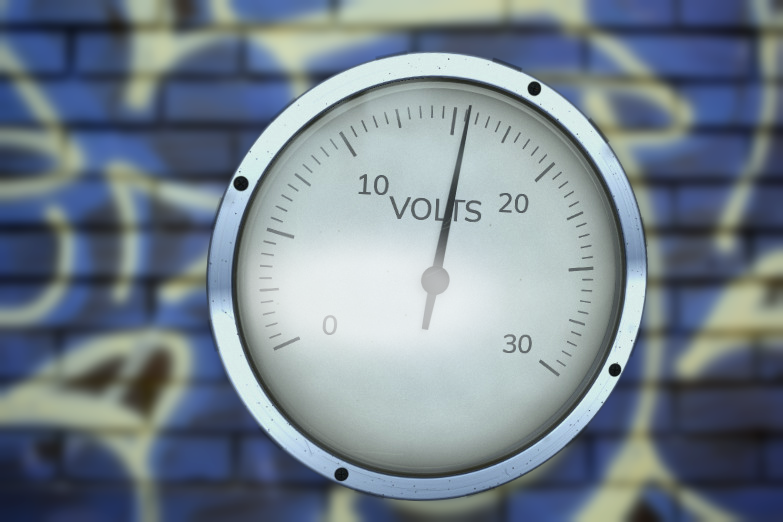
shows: 15.5 V
